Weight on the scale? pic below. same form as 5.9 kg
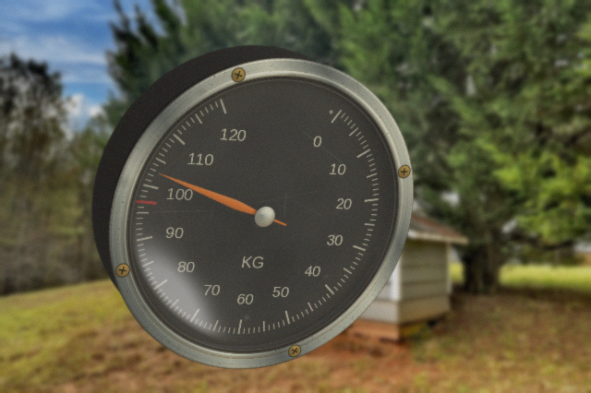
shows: 103 kg
